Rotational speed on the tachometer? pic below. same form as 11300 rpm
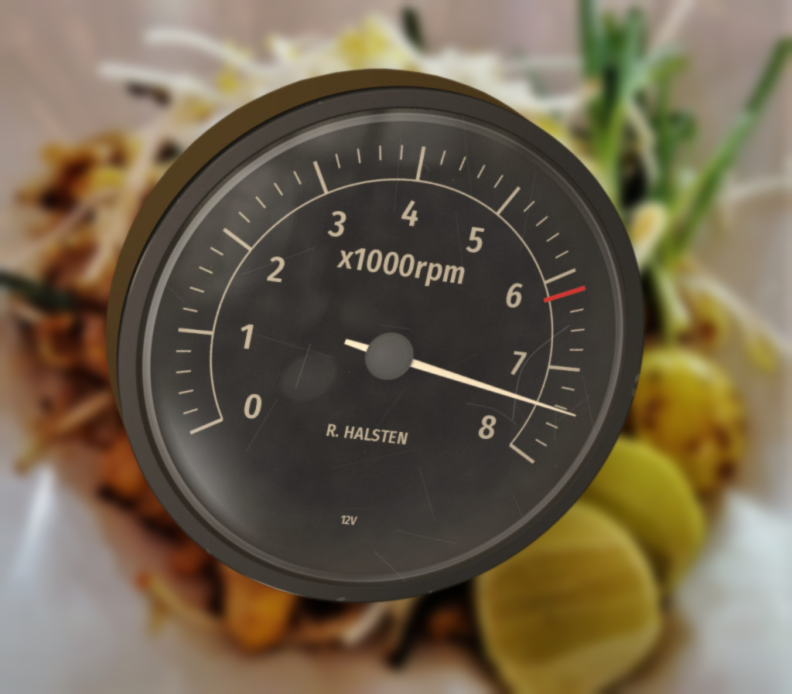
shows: 7400 rpm
